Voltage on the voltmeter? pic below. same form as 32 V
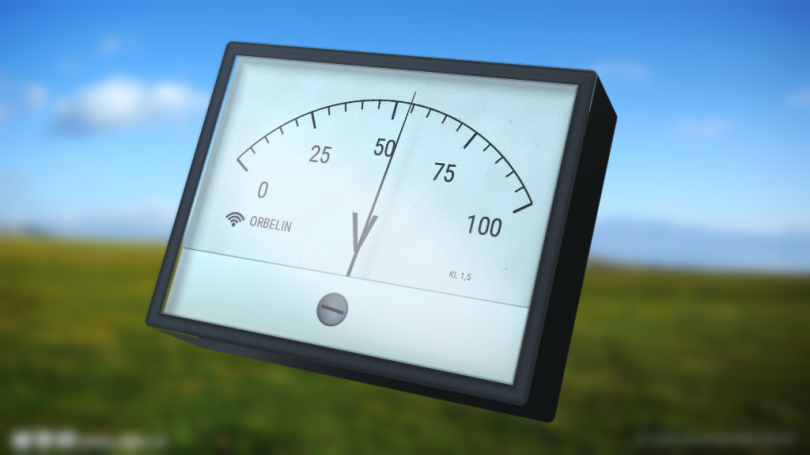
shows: 55 V
